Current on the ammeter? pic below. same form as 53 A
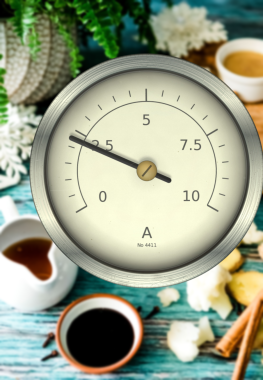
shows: 2.25 A
